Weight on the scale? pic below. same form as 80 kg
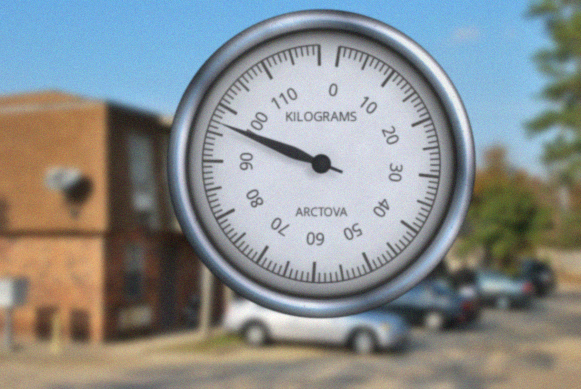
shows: 97 kg
